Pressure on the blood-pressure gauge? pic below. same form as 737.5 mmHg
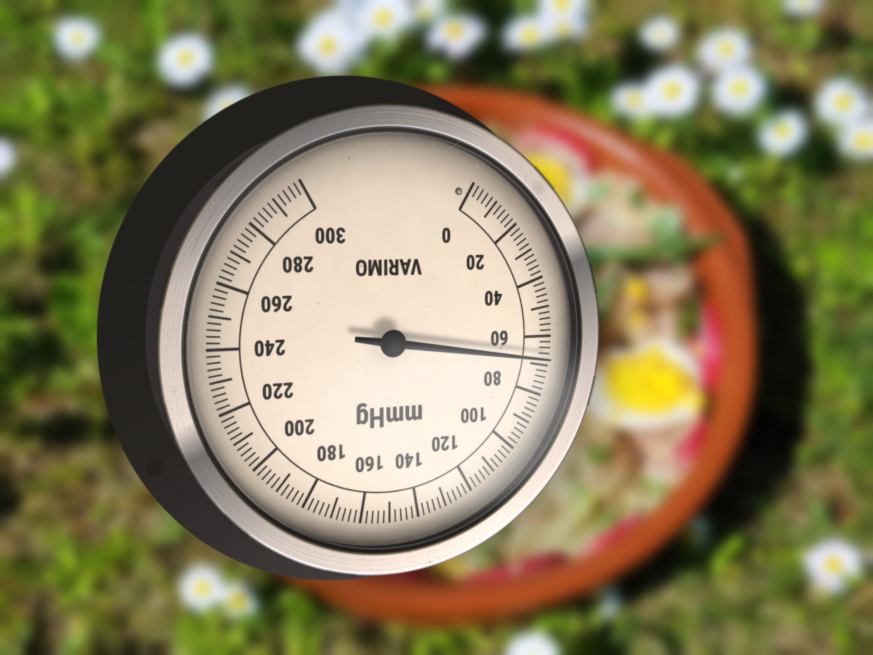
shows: 68 mmHg
